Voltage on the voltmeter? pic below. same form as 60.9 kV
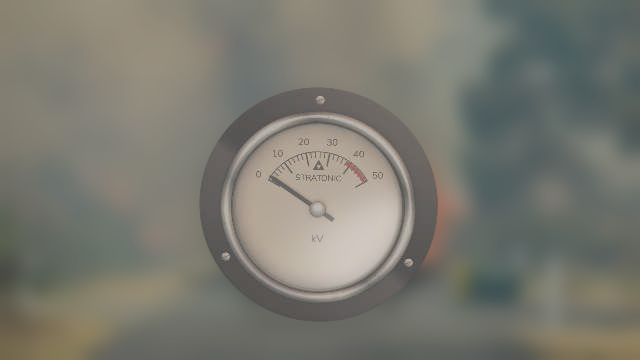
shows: 2 kV
